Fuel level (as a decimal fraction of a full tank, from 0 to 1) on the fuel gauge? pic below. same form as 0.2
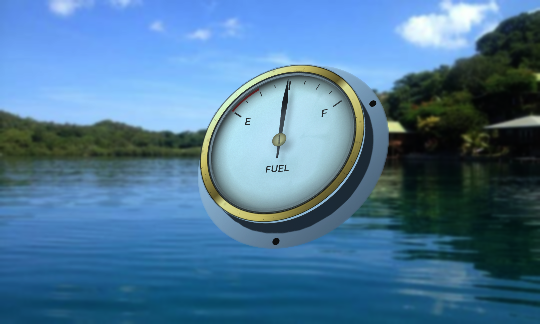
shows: 0.5
